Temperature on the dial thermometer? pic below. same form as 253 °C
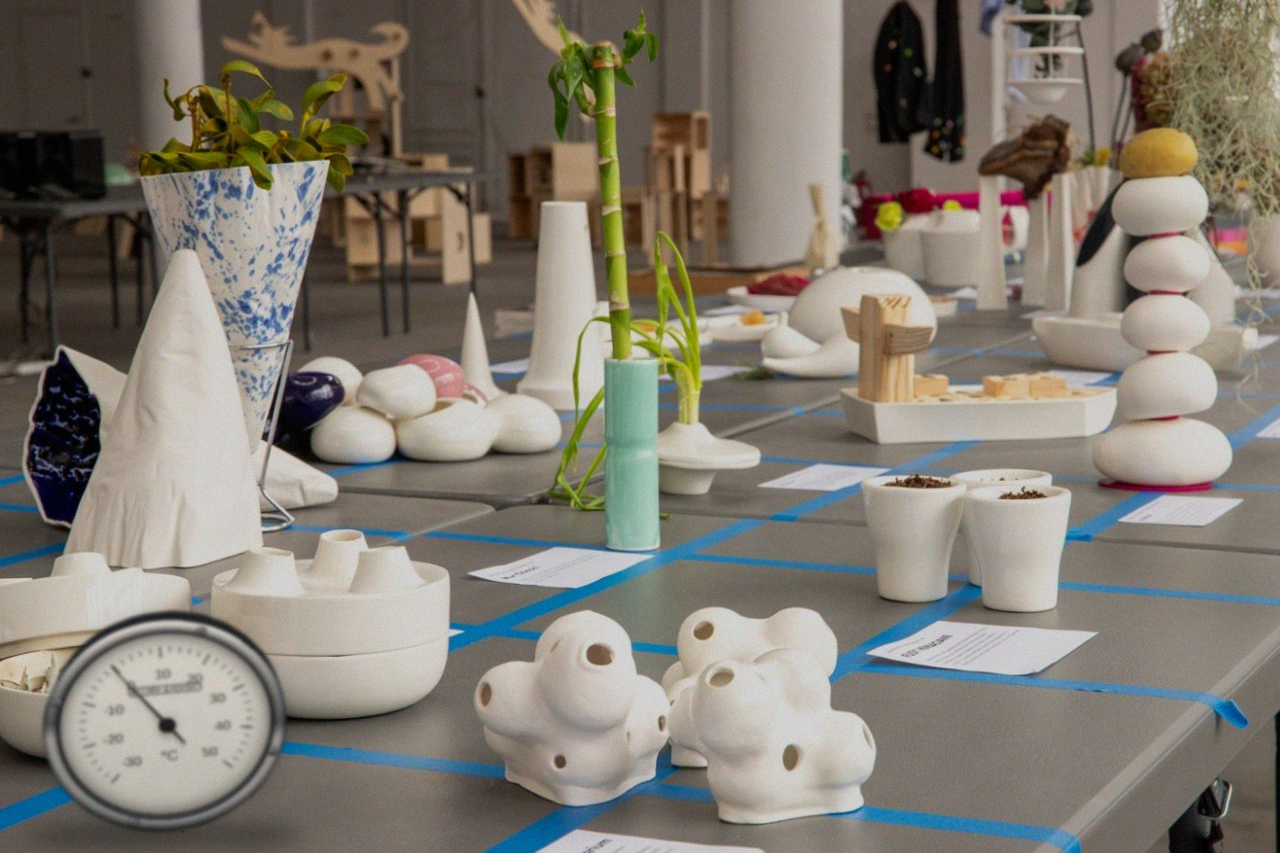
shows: 0 °C
